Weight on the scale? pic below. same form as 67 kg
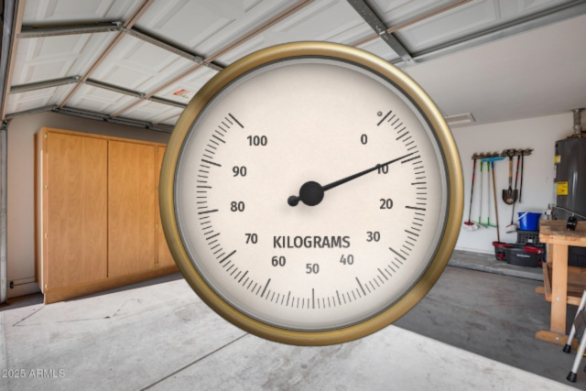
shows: 9 kg
